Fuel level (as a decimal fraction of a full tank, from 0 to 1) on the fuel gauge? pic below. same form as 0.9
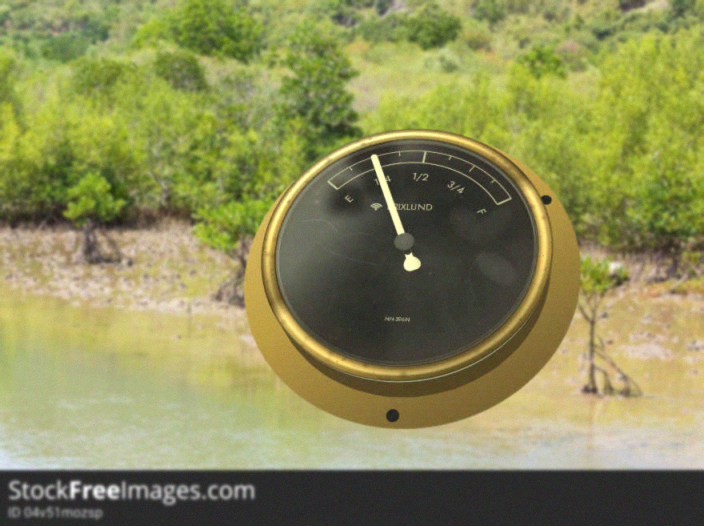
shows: 0.25
